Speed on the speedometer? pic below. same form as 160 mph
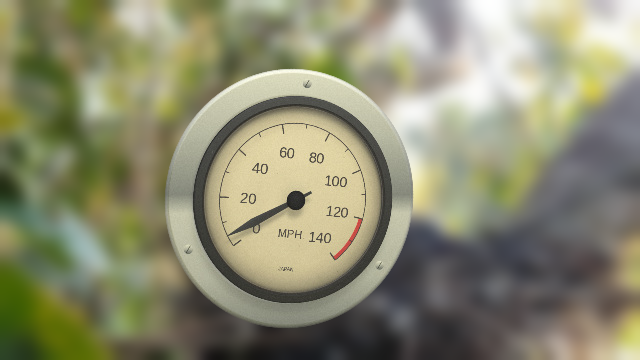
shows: 5 mph
